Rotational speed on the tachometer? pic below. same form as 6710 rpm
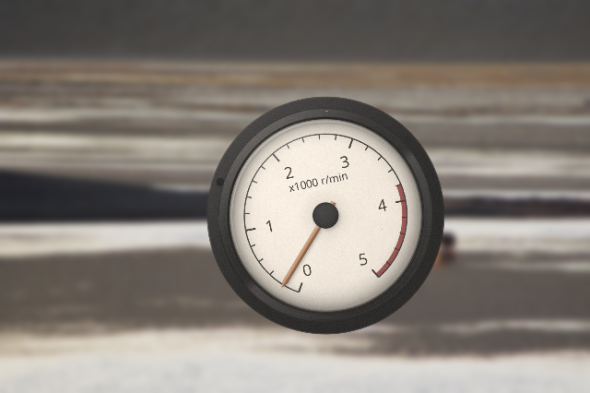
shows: 200 rpm
